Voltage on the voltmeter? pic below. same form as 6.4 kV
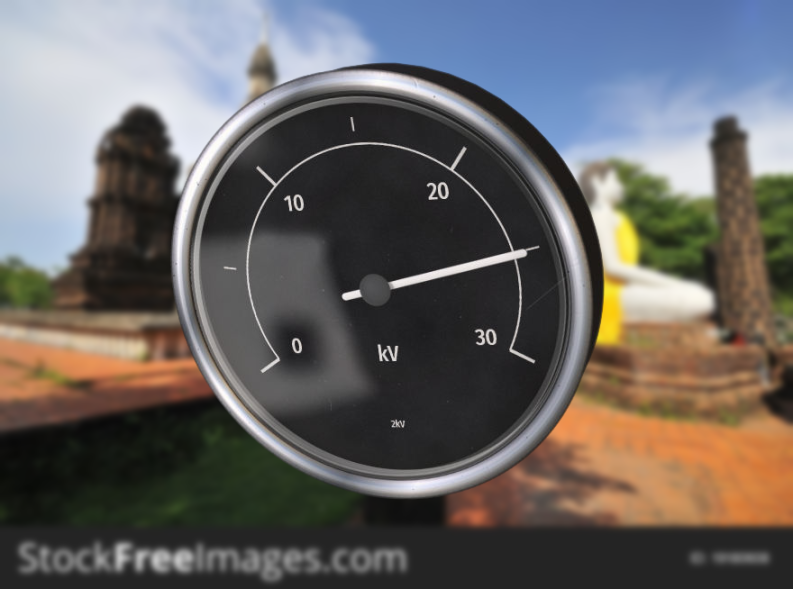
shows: 25 kV
